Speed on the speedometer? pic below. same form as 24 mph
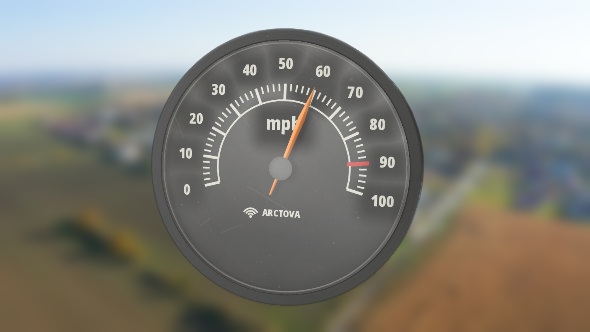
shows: 60 mph
